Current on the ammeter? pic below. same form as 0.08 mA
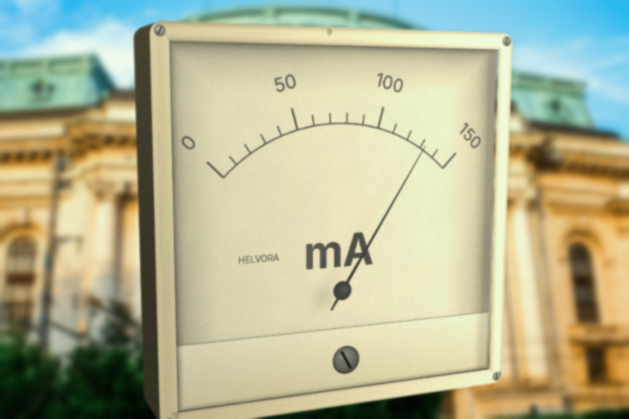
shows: 130 mA
